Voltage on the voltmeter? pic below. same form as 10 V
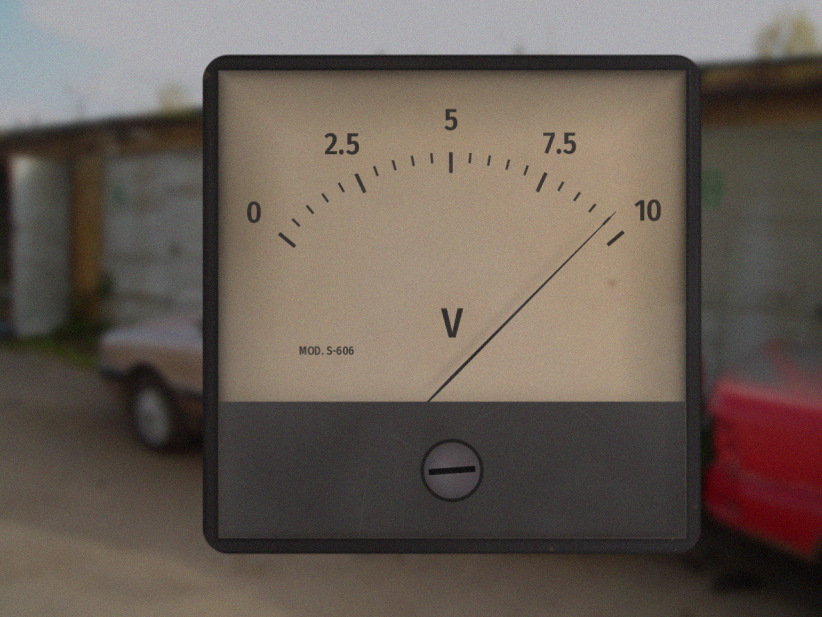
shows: 9.5 V
